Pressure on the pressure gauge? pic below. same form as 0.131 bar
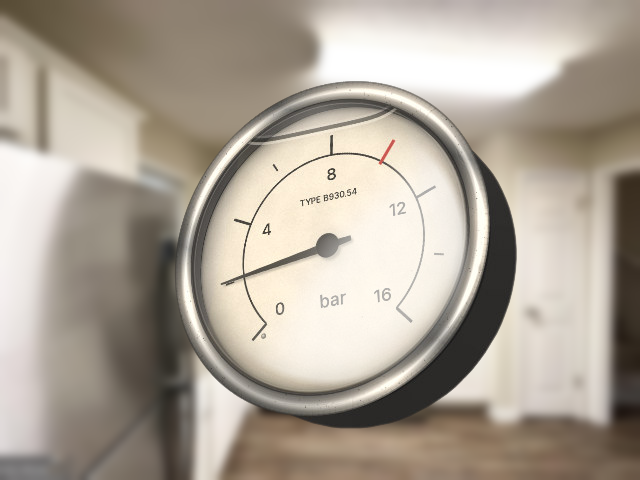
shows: 2 bar
